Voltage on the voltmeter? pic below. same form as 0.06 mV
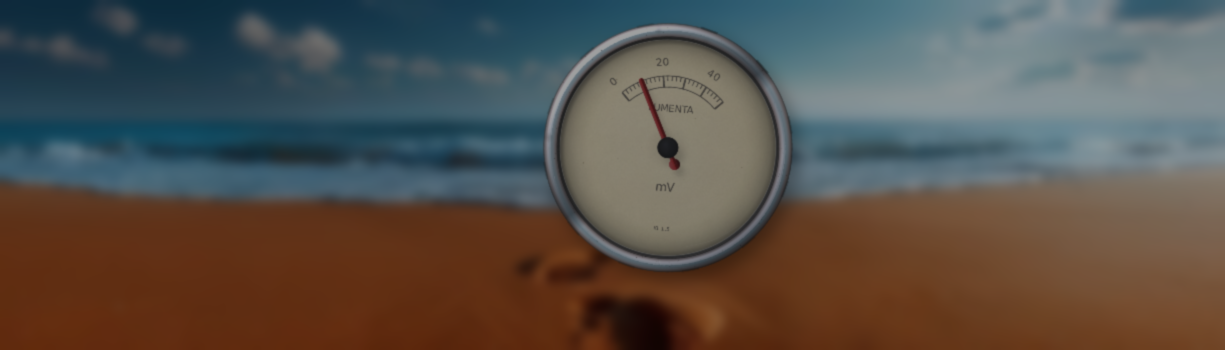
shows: 10 mV
